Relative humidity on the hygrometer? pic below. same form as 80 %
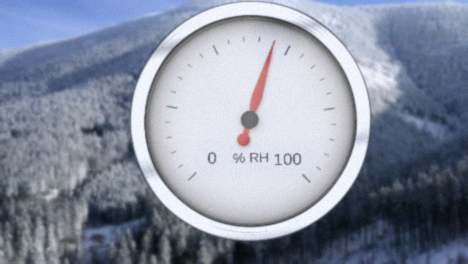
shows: 56 %
